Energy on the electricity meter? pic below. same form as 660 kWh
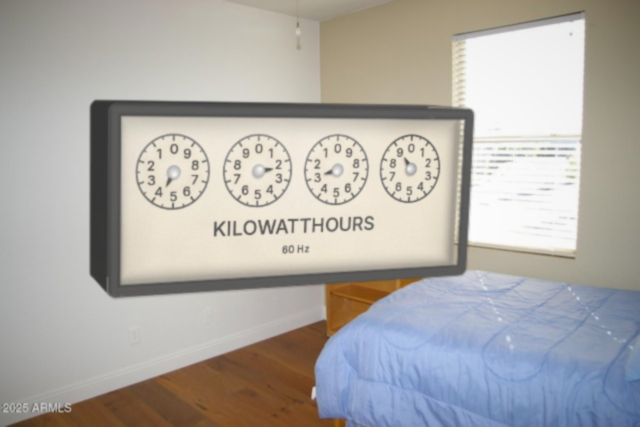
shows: 4229 kWh
